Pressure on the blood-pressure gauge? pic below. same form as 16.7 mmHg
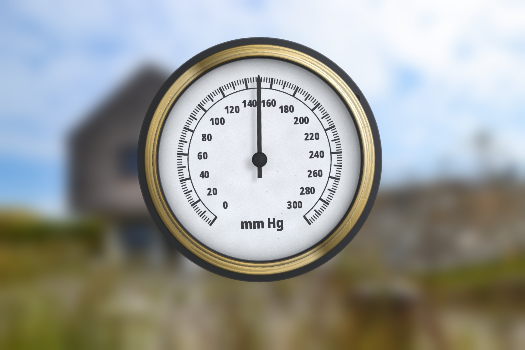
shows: 150 mmHg
